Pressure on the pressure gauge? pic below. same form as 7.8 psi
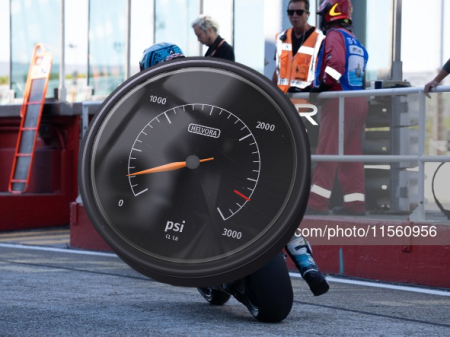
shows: 200 psi
